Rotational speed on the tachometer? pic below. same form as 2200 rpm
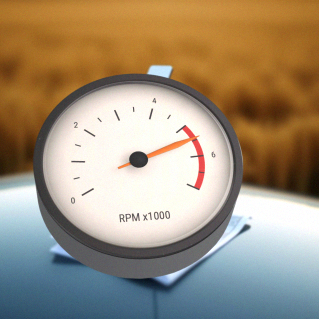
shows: 5500 rpm
